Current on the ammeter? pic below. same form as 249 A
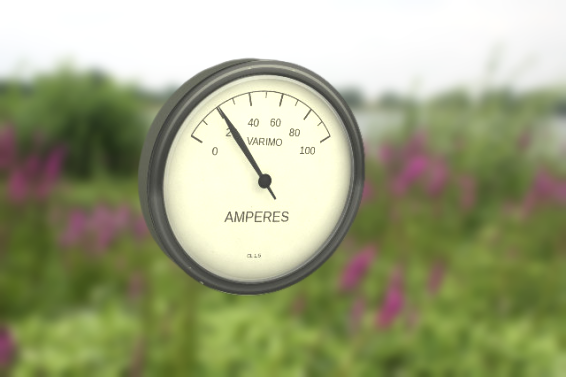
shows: 20 A
